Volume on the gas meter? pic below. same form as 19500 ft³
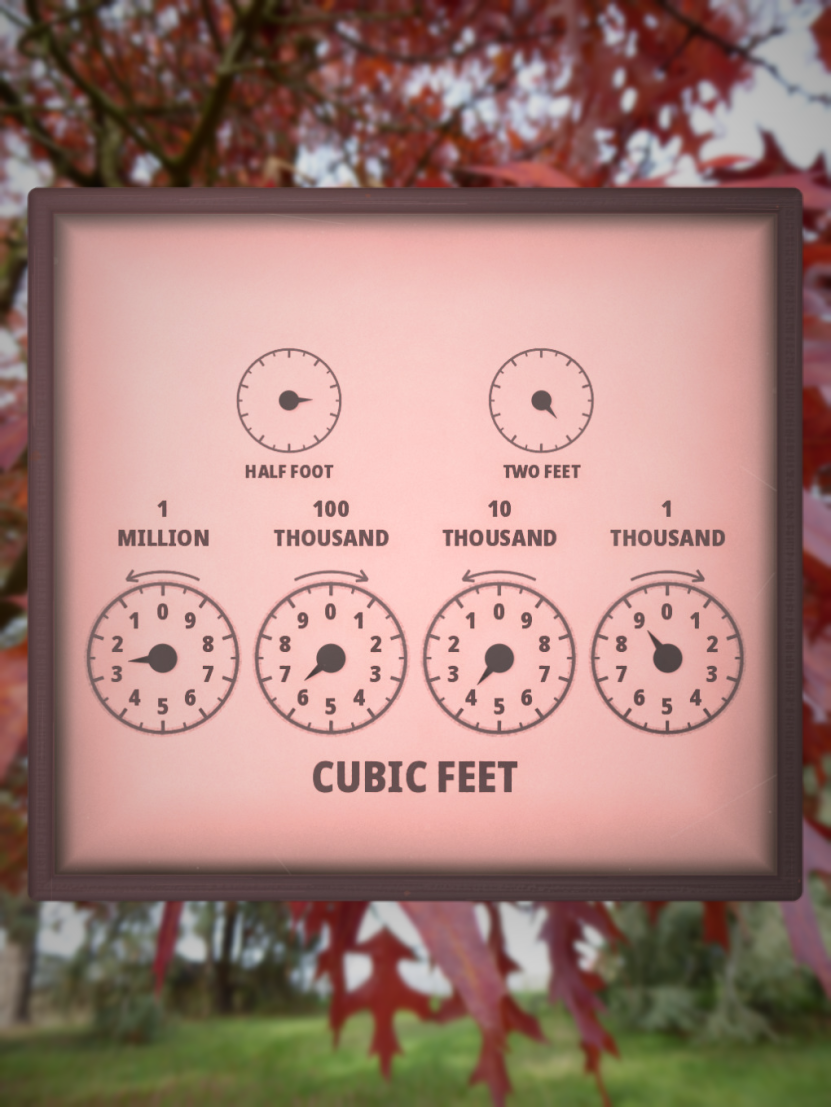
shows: 263900 ft³
